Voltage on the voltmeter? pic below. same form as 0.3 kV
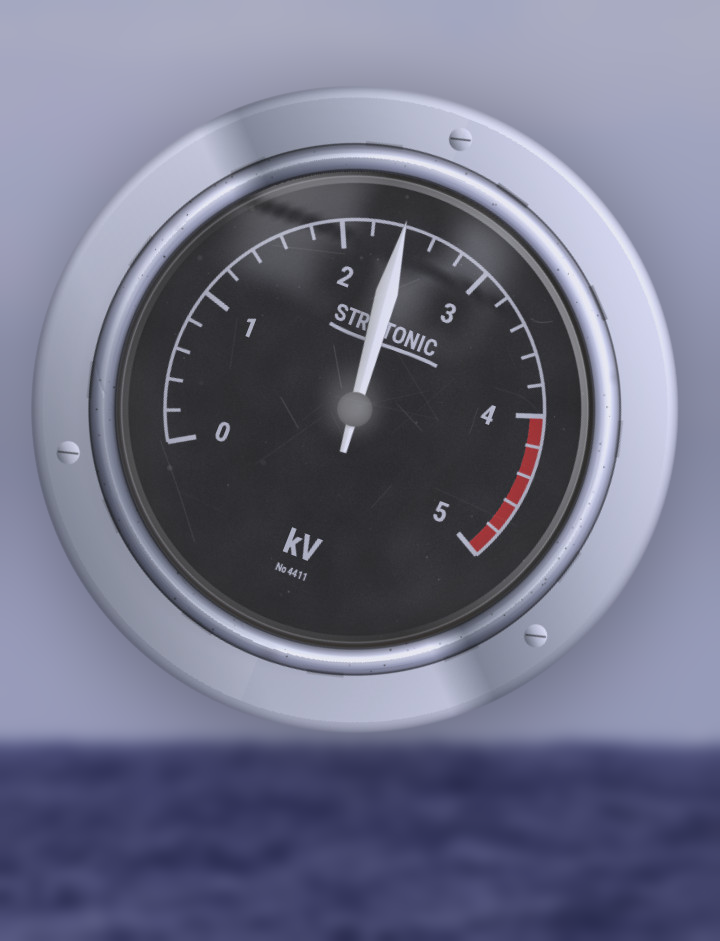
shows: 2.4 kV
